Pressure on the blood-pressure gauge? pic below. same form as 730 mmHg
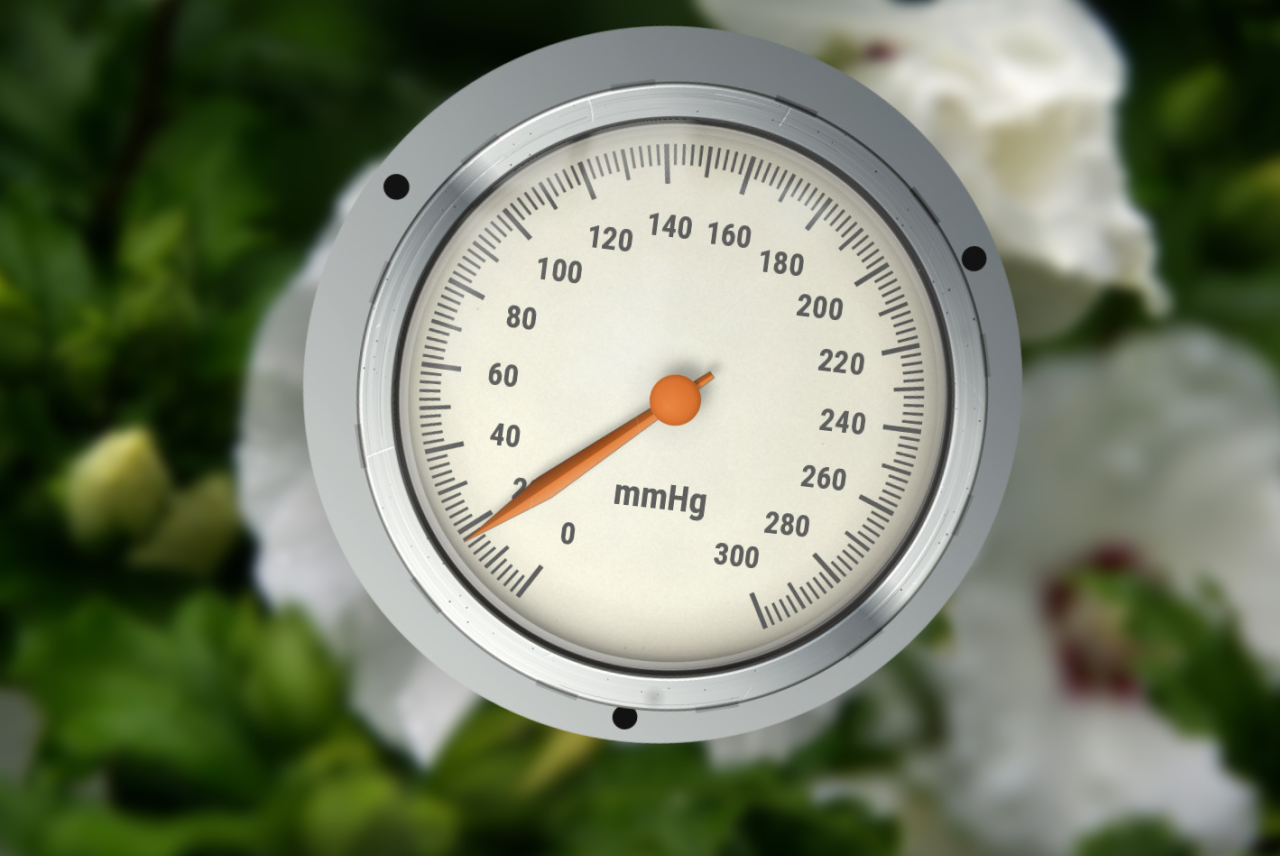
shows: 18 mmHg
